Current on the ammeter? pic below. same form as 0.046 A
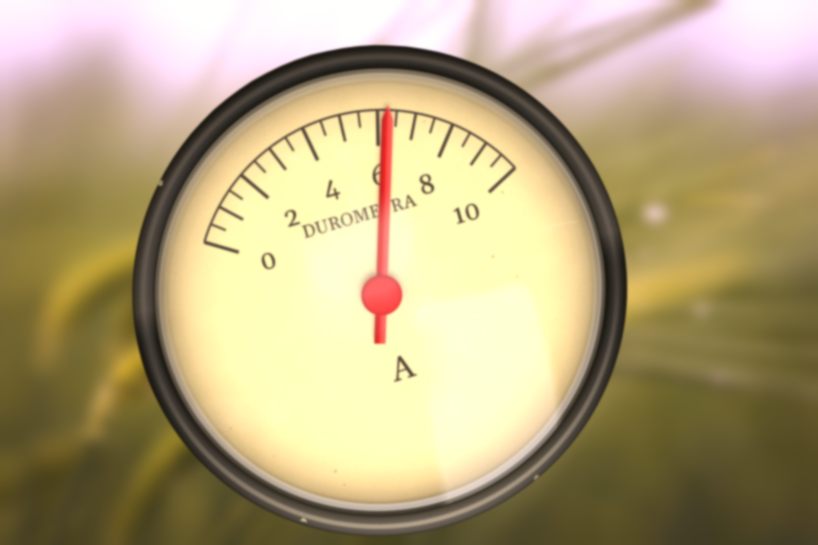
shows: 6.25 A
